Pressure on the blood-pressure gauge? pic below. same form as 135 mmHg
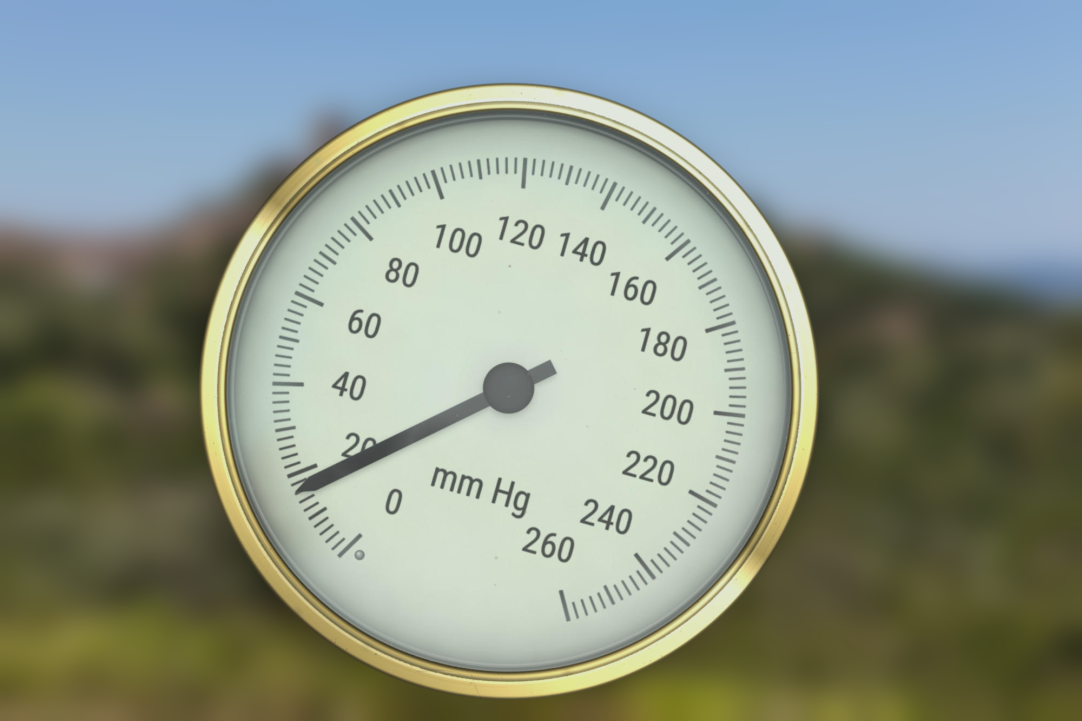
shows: 16 mmHg
